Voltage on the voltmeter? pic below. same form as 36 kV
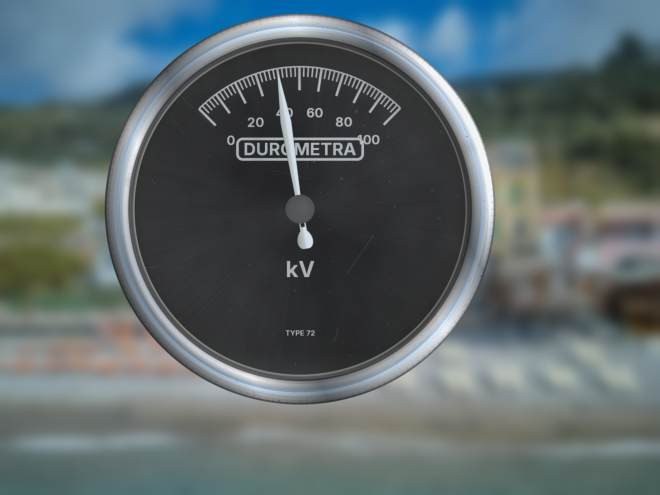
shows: 40 kV
